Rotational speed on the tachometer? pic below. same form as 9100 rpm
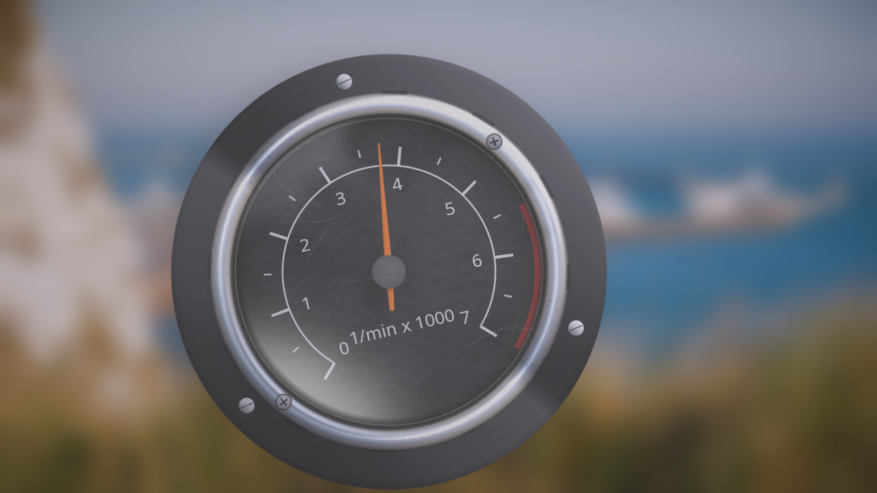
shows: 3750 rpm
